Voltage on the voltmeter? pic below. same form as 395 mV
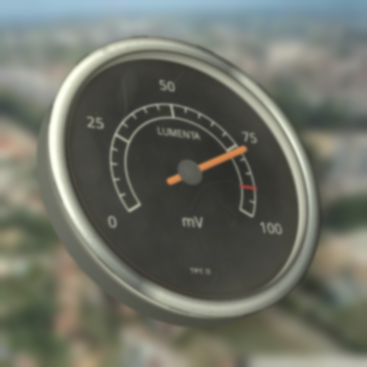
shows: 77.5 mV
